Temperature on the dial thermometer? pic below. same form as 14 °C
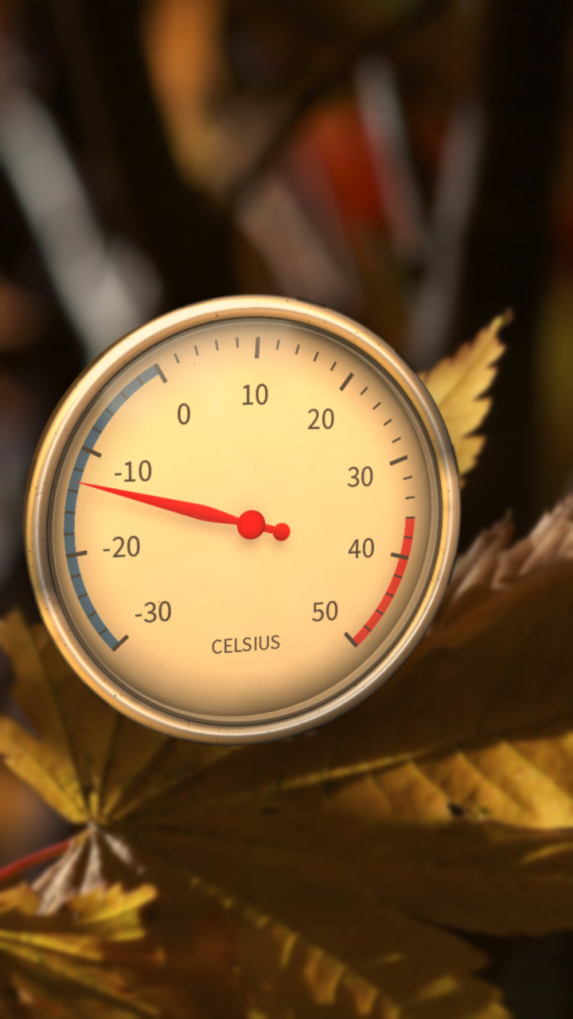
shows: -13 °C
